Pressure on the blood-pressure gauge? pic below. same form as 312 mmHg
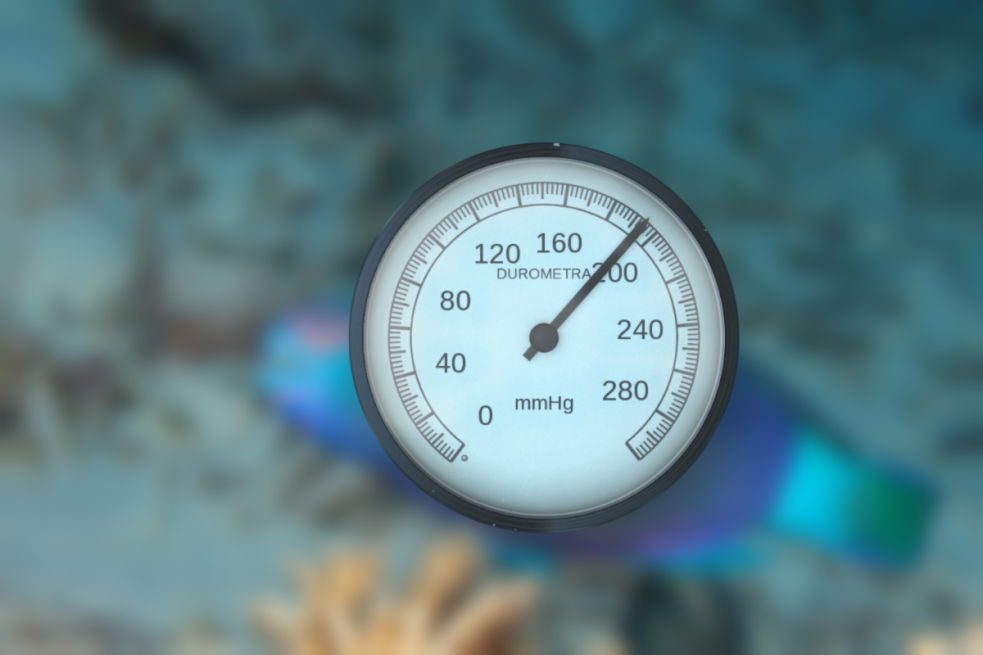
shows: 194 mmHg
